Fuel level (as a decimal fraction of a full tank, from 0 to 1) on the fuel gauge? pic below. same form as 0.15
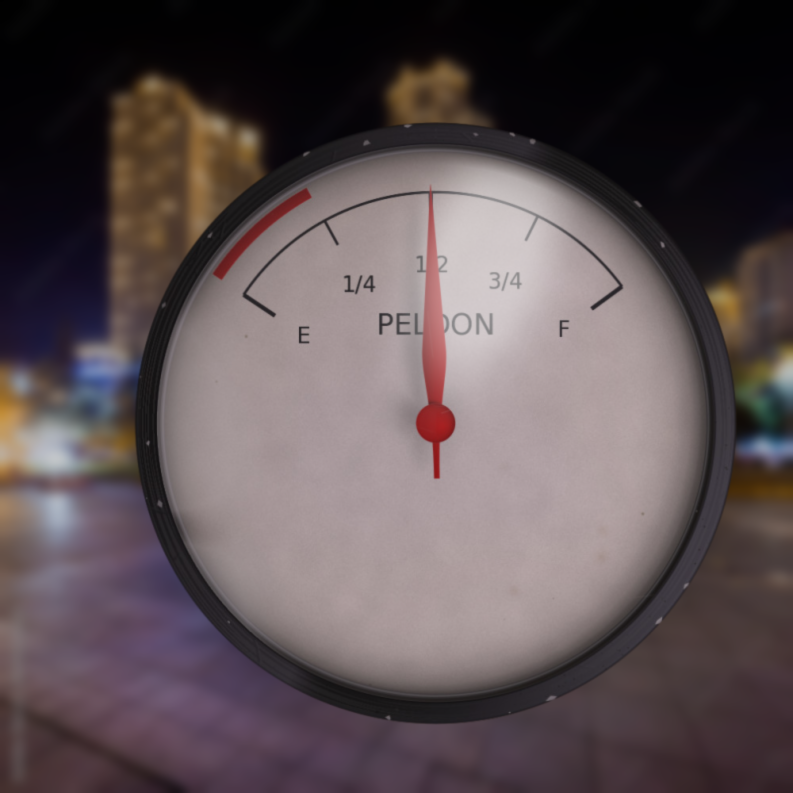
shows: 0.5
